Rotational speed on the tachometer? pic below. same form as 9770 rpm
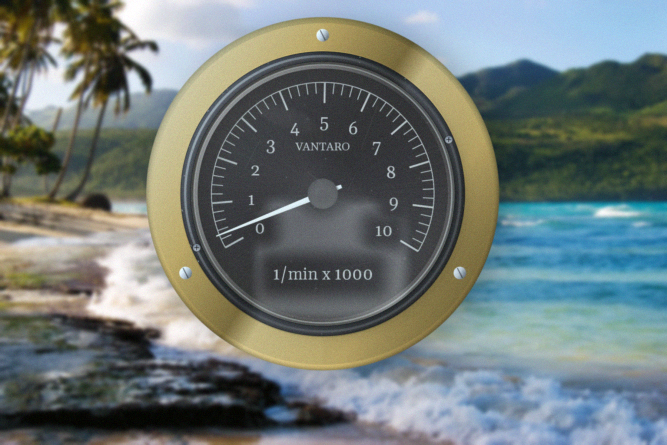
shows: 300 rpm
